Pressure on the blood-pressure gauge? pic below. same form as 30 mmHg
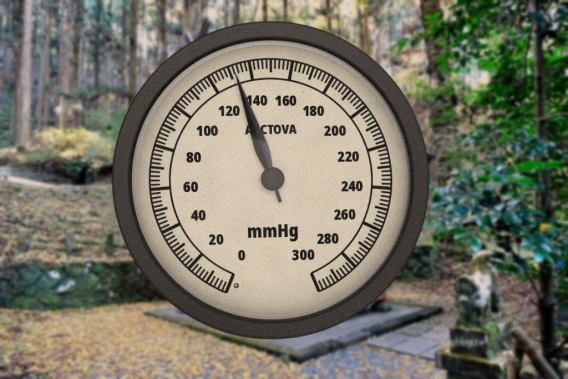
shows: 132 mmHg
